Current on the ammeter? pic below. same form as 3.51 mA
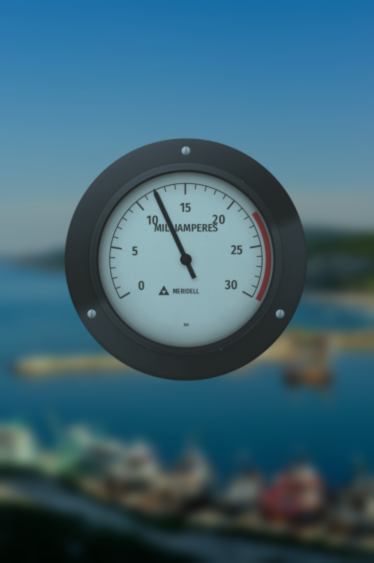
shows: 12 mA
